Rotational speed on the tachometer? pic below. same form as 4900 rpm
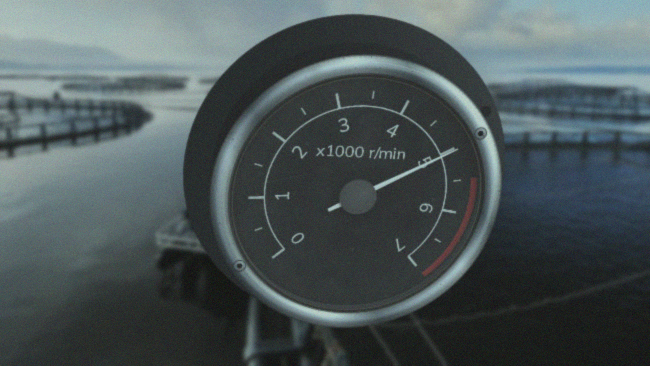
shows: 5000 rpm
